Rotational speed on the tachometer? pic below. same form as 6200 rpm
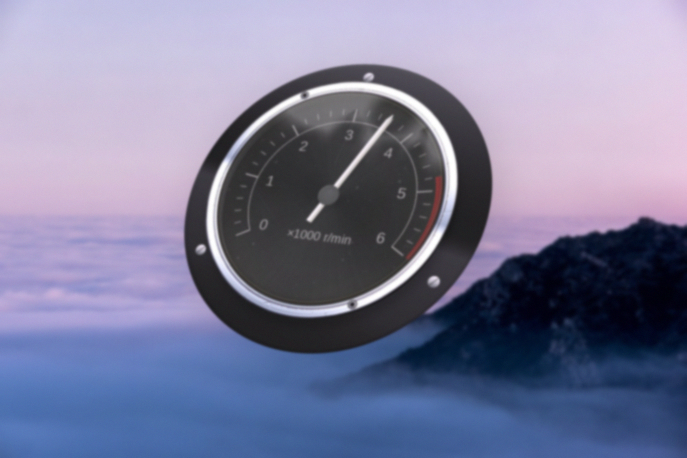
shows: 3600 rpm
